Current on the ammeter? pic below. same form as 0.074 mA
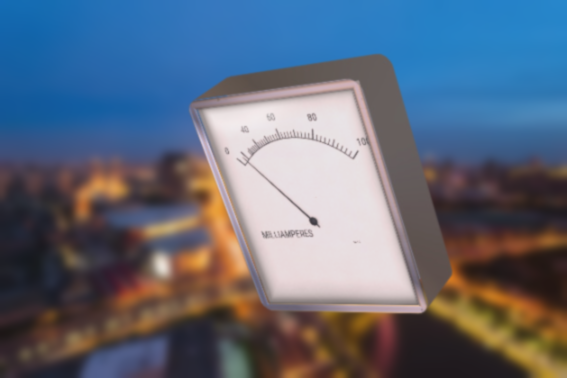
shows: 20 mA
